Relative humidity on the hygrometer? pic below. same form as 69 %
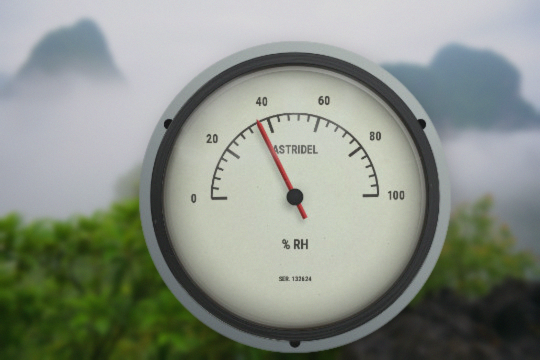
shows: 36 %
